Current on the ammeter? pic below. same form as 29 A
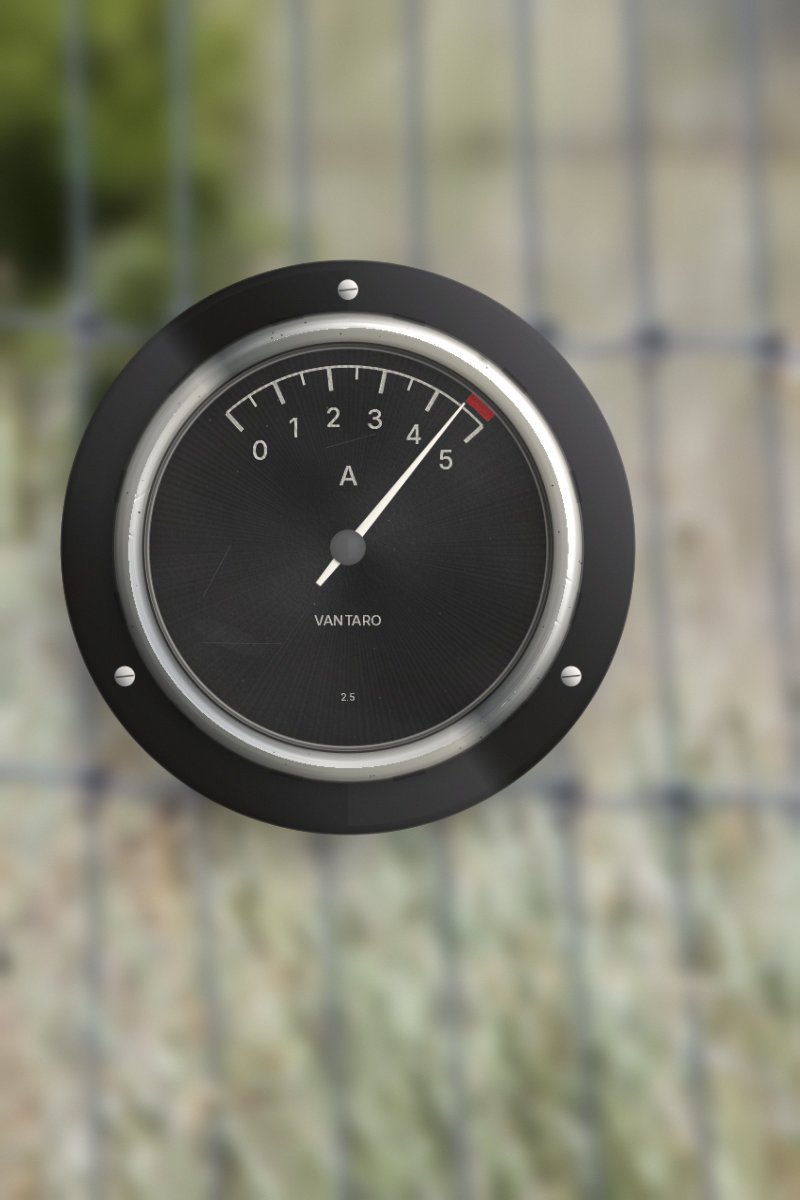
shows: 4.5 A
